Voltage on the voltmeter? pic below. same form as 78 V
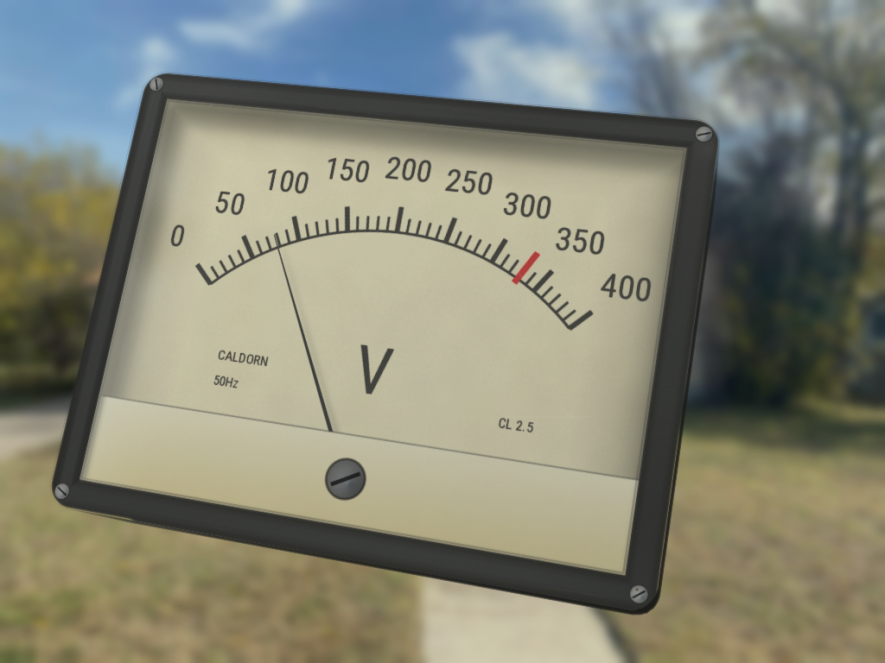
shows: 80 V
